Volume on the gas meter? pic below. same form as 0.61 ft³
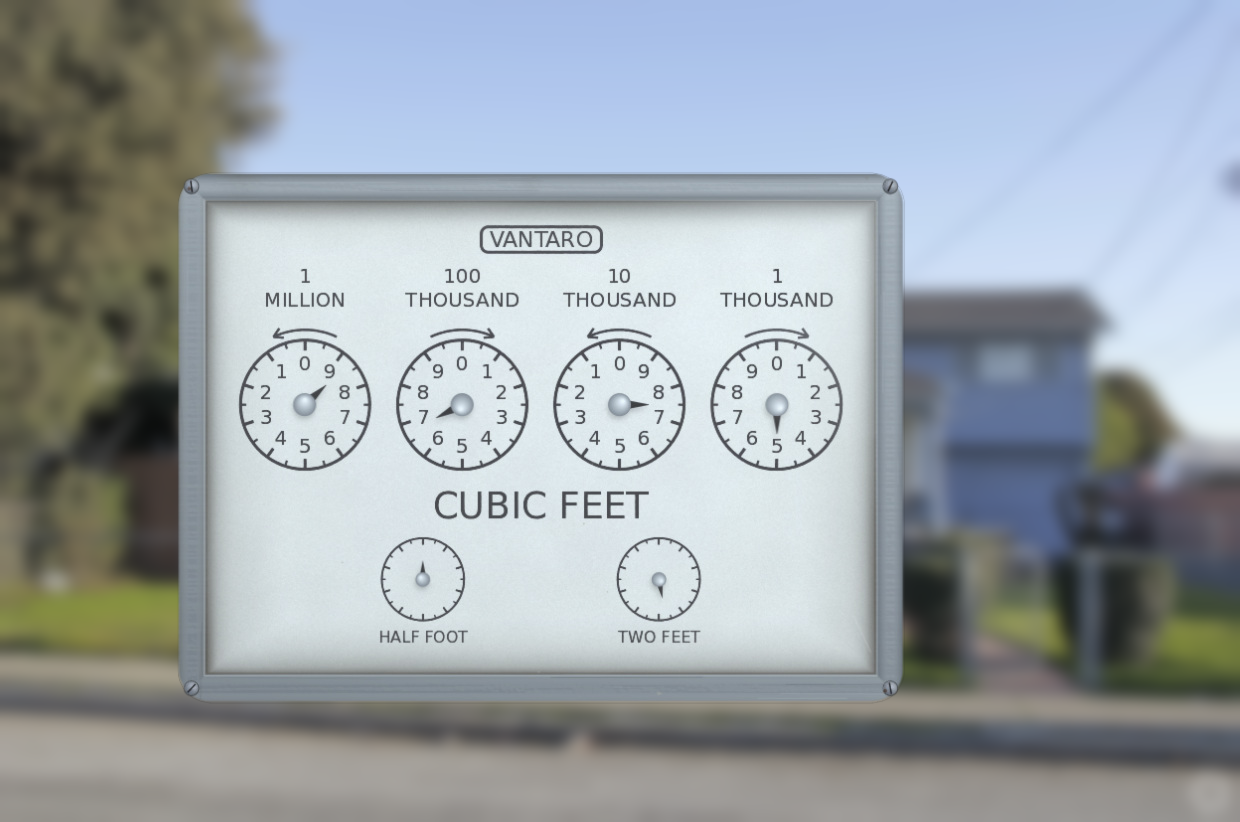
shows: 867500 ft³
